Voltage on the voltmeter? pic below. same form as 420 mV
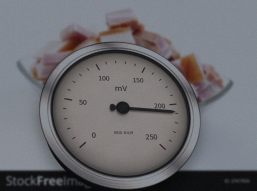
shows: 210 mV
